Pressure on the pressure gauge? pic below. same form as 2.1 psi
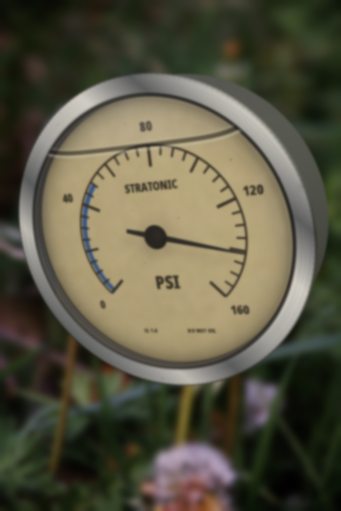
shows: 140 psi
